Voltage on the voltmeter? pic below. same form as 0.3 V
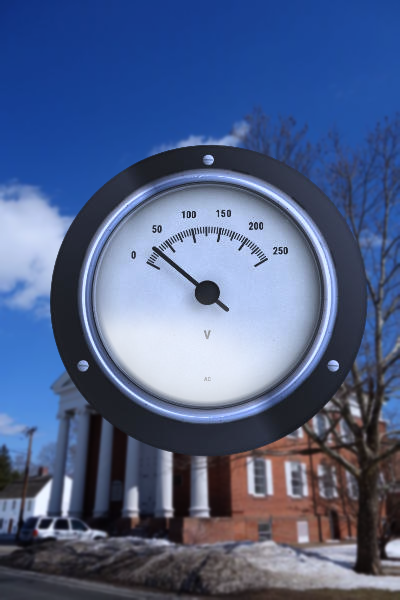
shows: 25 V
